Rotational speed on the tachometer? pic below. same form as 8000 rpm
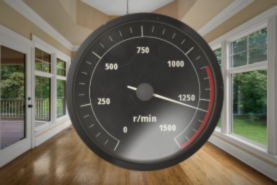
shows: 1300 rpm
